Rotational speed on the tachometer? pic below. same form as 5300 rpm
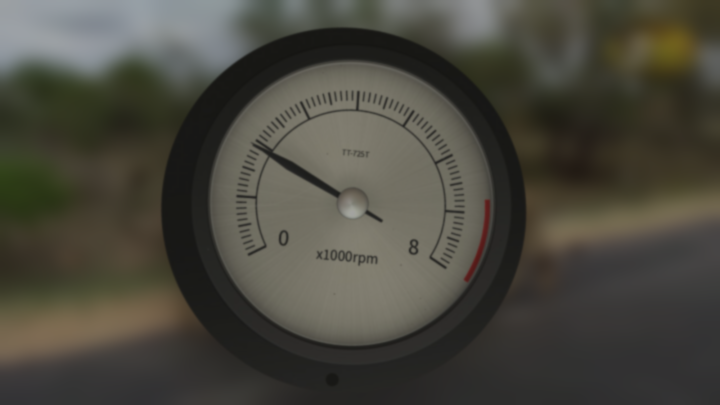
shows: 1900 rpm
